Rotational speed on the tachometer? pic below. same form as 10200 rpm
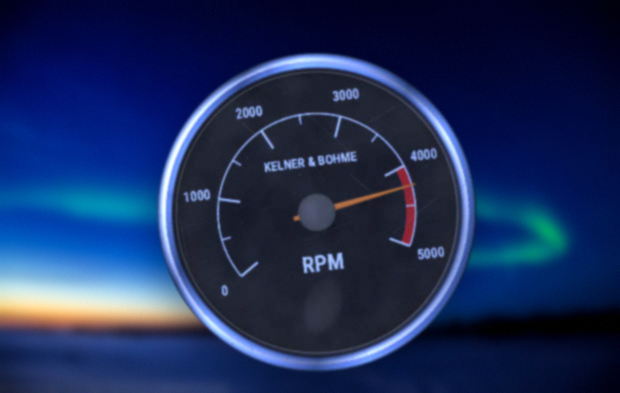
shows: 4250 rpm
